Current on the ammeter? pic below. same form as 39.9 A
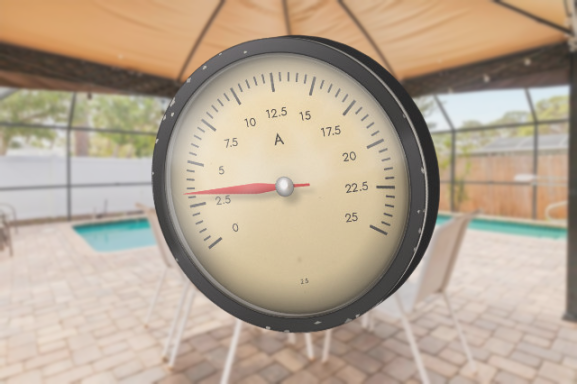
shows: 3.25 A
